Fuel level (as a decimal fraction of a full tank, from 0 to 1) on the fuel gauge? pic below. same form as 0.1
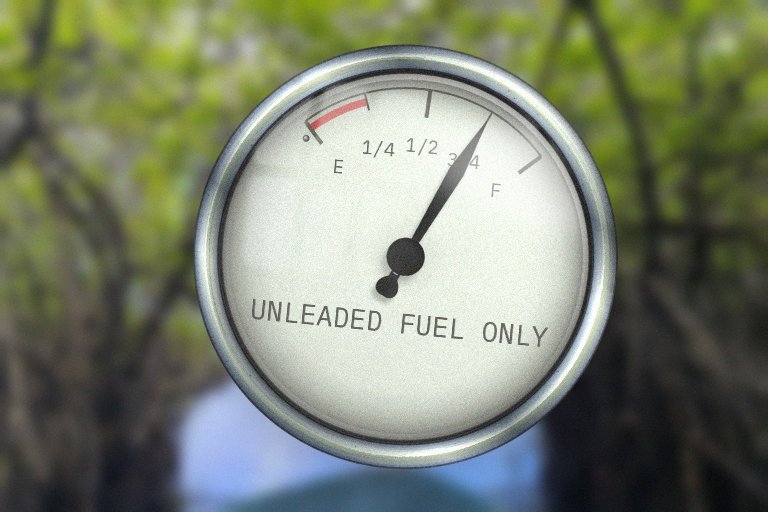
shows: 0.75
